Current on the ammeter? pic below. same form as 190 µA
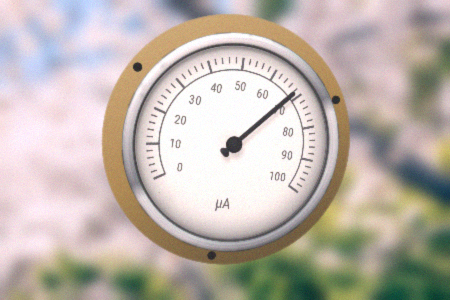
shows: 68 µA
